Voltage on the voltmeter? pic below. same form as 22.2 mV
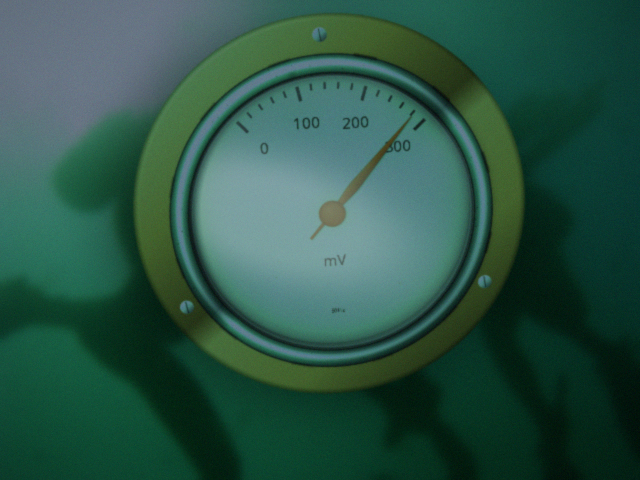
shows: 280 mV
